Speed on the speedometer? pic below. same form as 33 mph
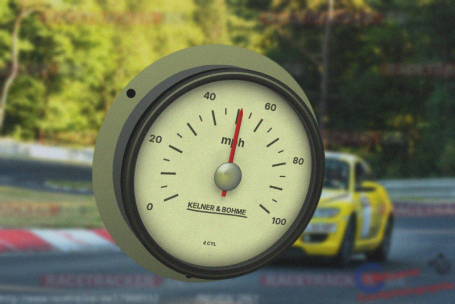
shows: 50 mph
